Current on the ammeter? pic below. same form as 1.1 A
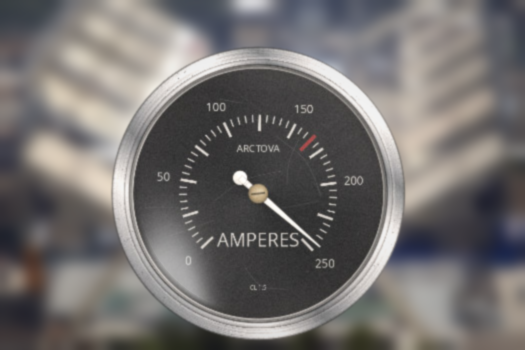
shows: 245 A
